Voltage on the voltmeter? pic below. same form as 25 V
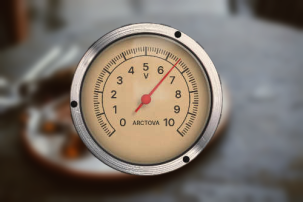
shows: 6.5 V
